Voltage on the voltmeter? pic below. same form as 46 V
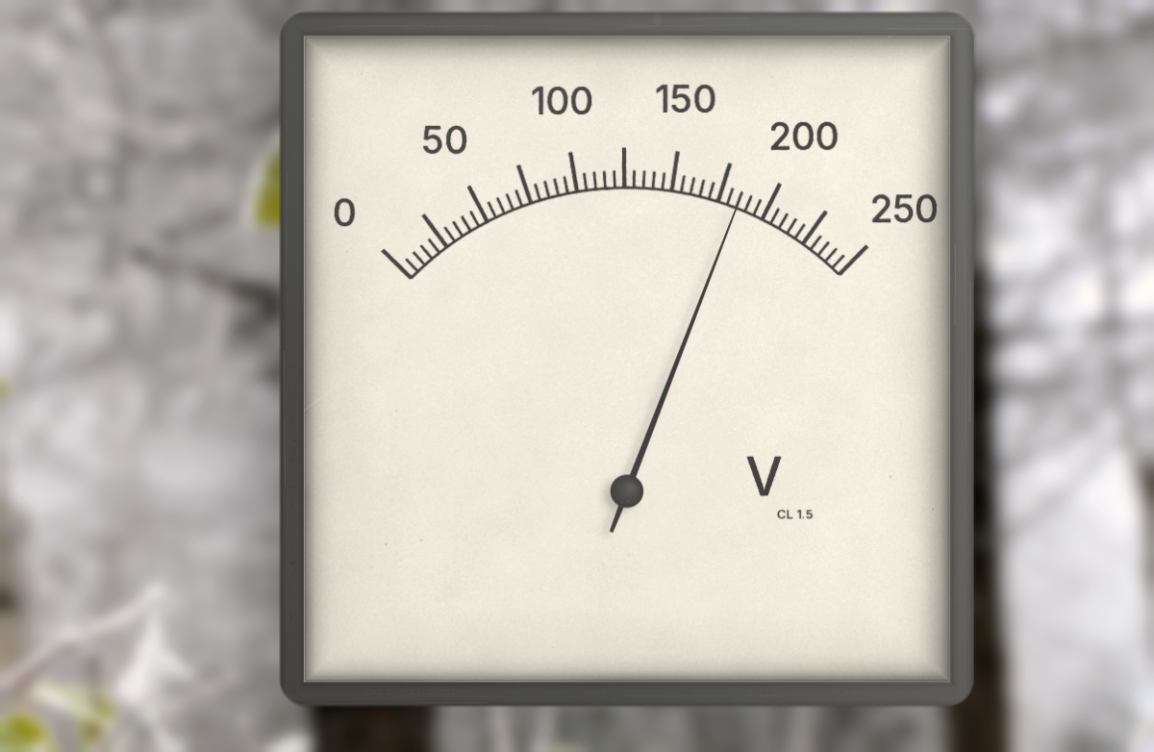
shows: 185 V
